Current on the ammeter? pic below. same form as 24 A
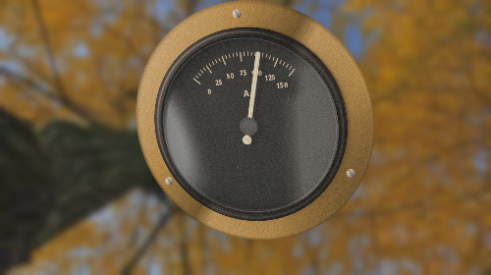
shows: 100 A
